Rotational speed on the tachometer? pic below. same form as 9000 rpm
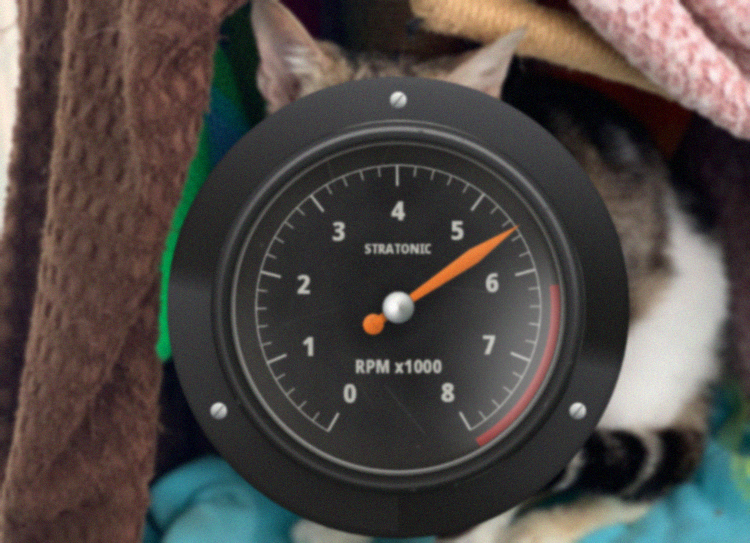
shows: 5500 rpm
